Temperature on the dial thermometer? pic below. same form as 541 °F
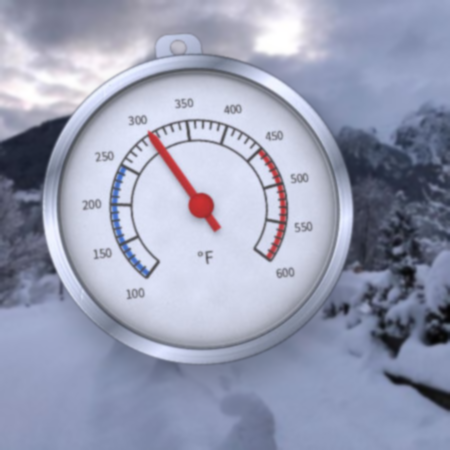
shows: 300 °F
